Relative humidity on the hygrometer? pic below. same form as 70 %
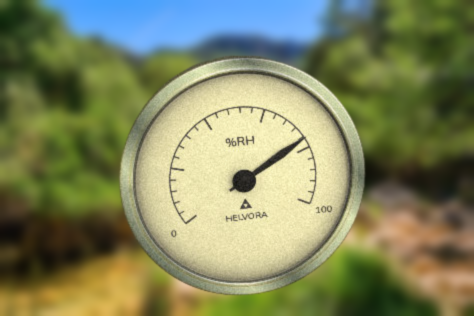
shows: 76 %
